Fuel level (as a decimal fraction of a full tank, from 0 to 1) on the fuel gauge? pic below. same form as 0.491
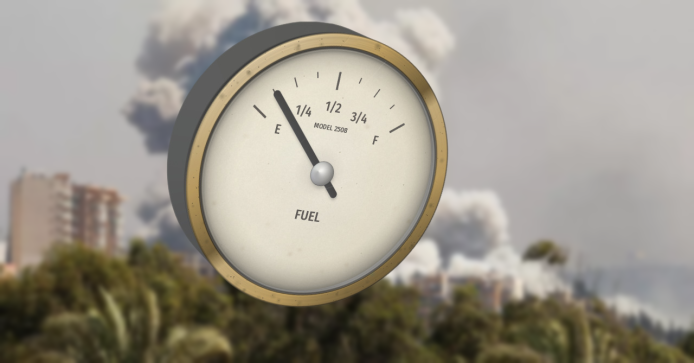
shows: 0.125
